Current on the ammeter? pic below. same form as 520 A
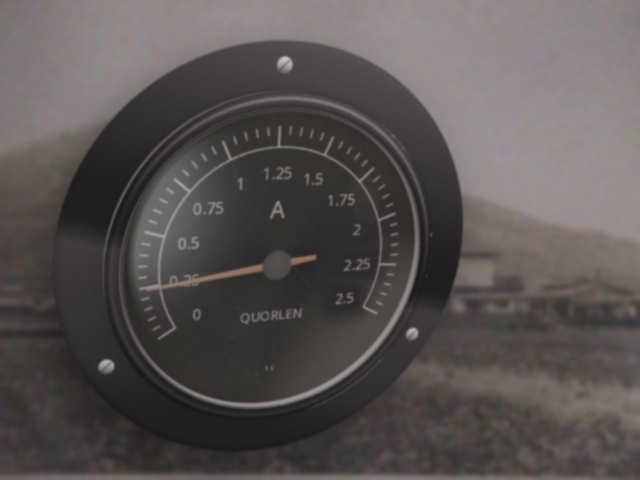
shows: 0.25 A
